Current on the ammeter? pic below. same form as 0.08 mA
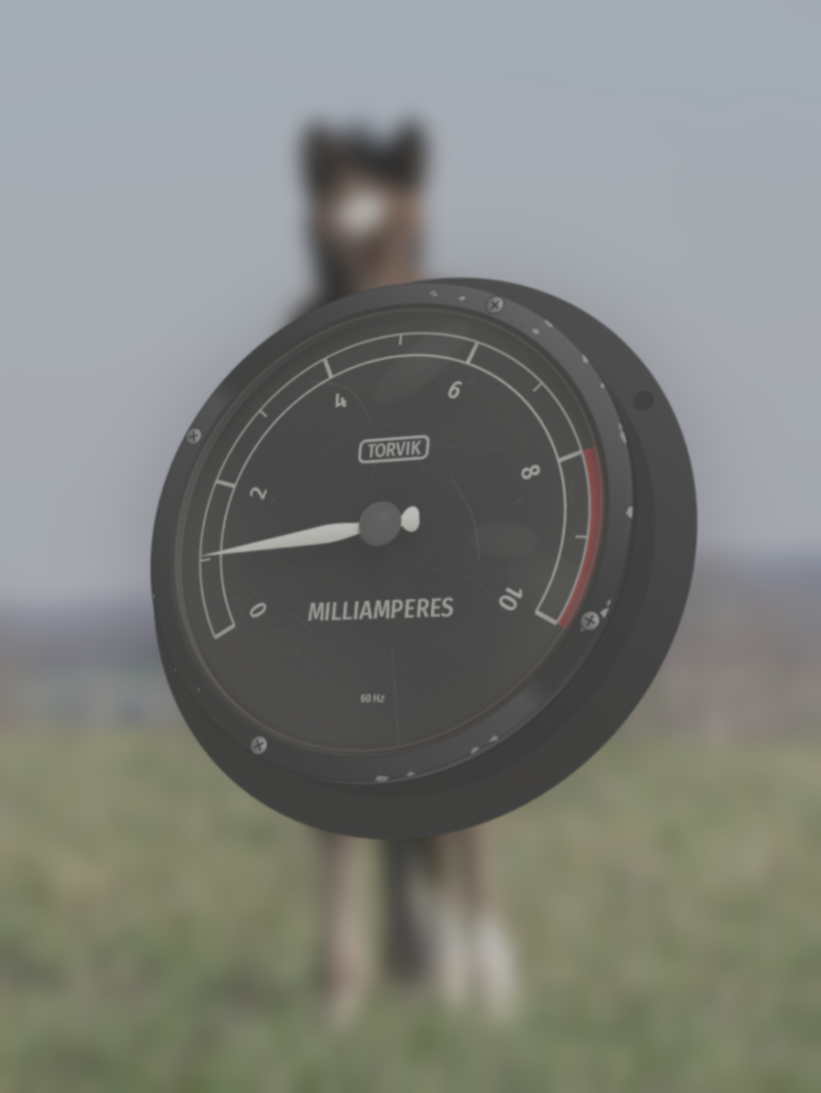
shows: 1 mA
